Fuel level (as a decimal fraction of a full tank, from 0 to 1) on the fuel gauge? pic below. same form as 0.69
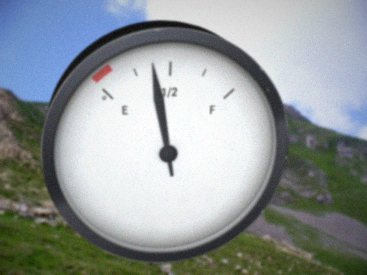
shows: 0.375
